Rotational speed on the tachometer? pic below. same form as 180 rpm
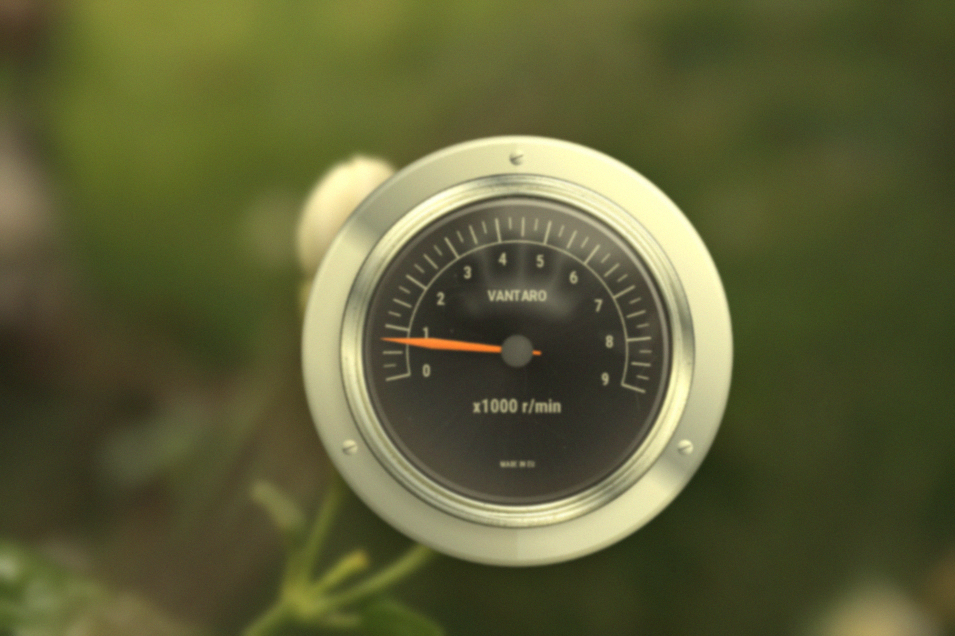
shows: 750 rpm
